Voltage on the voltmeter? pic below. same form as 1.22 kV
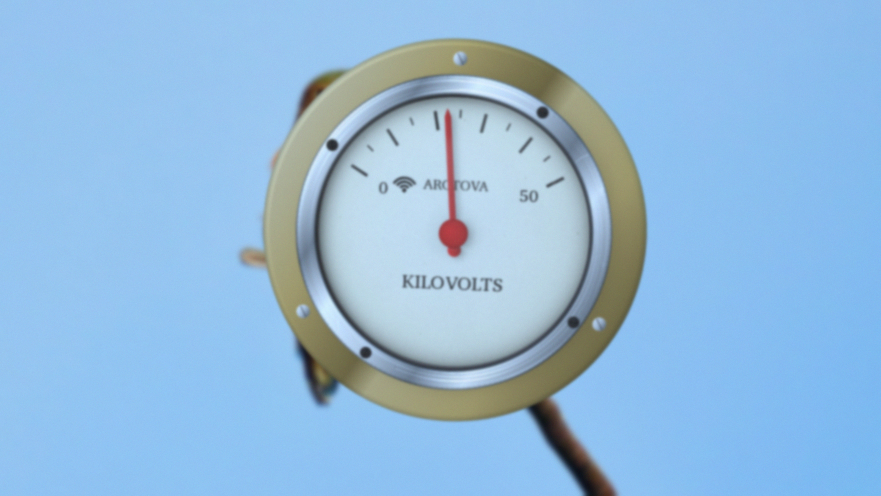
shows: 22.5 kV
